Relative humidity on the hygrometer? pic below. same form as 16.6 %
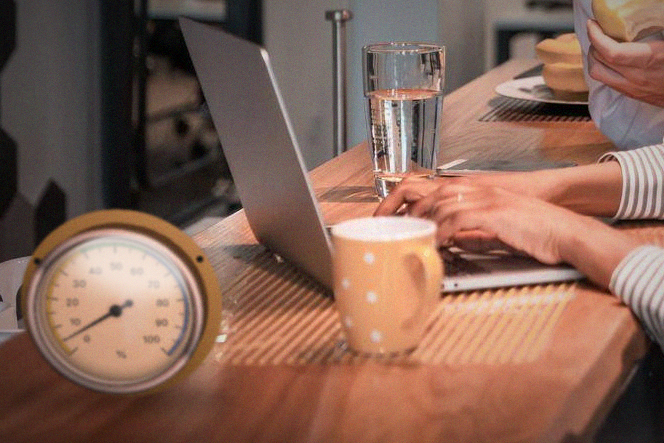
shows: 5 %
